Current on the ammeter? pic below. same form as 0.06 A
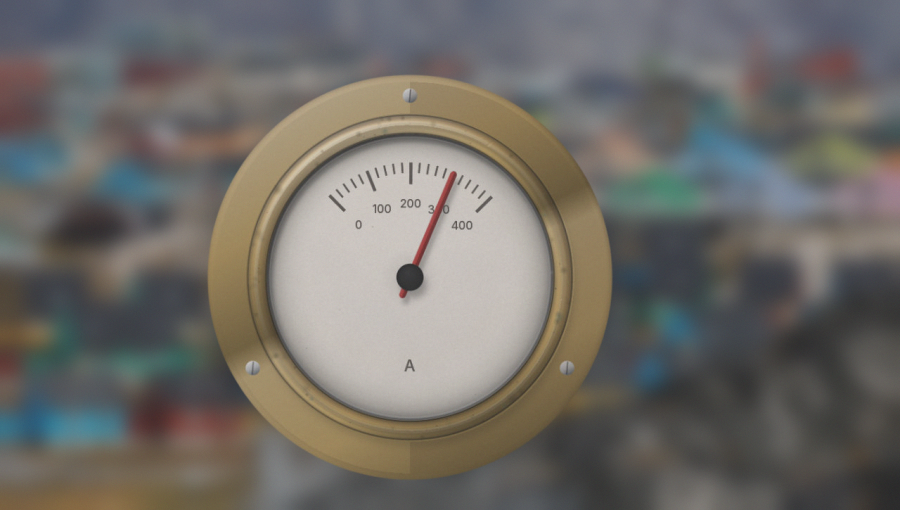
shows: 300 A
